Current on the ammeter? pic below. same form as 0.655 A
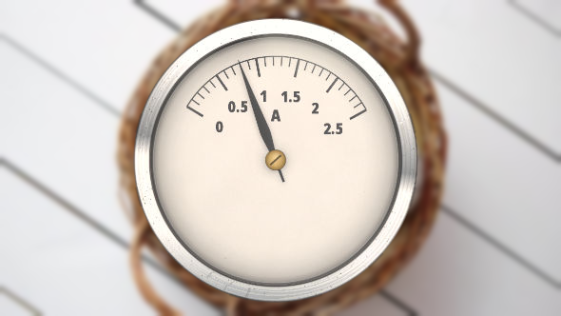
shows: 0.8 A
